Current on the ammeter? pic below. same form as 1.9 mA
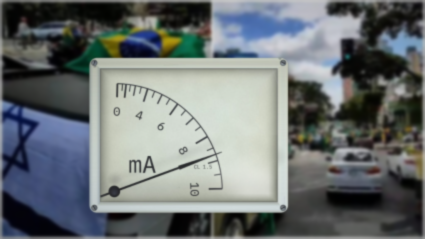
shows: 8.75 mA
